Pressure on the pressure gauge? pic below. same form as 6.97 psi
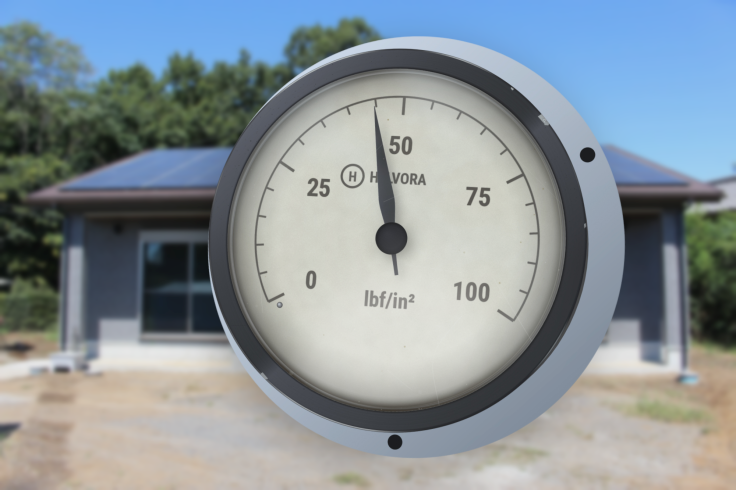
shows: 45 psi
